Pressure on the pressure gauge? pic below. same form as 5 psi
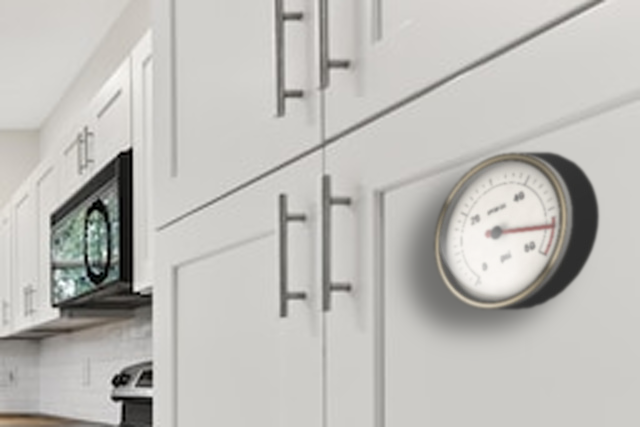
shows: 54 psi
